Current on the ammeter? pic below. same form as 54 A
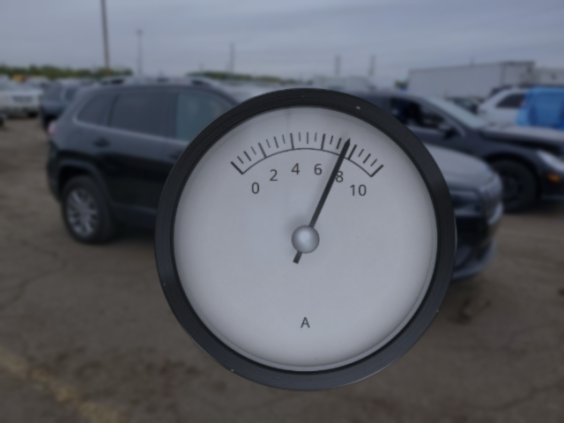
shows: 7.5 A
